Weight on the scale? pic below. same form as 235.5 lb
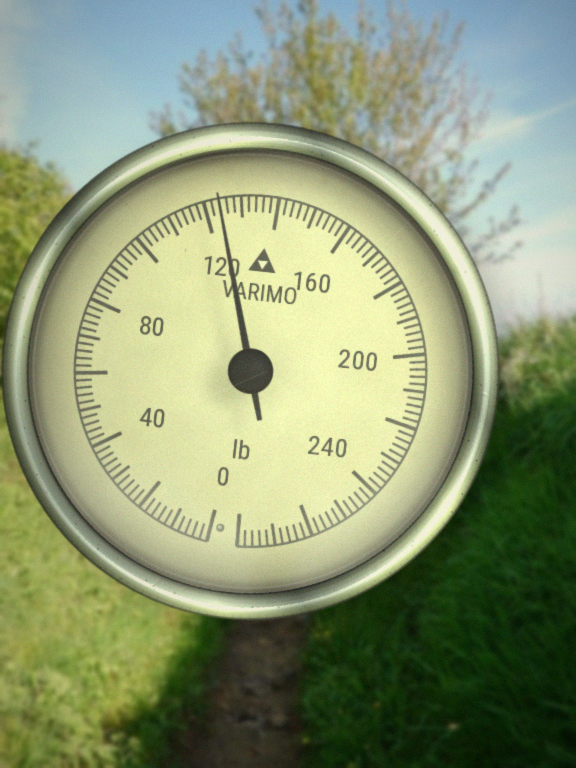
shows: 124 lb
